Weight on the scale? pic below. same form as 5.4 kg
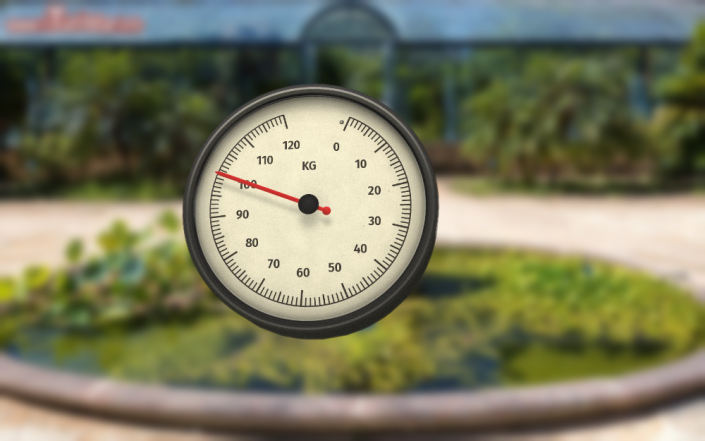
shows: 100 kg
